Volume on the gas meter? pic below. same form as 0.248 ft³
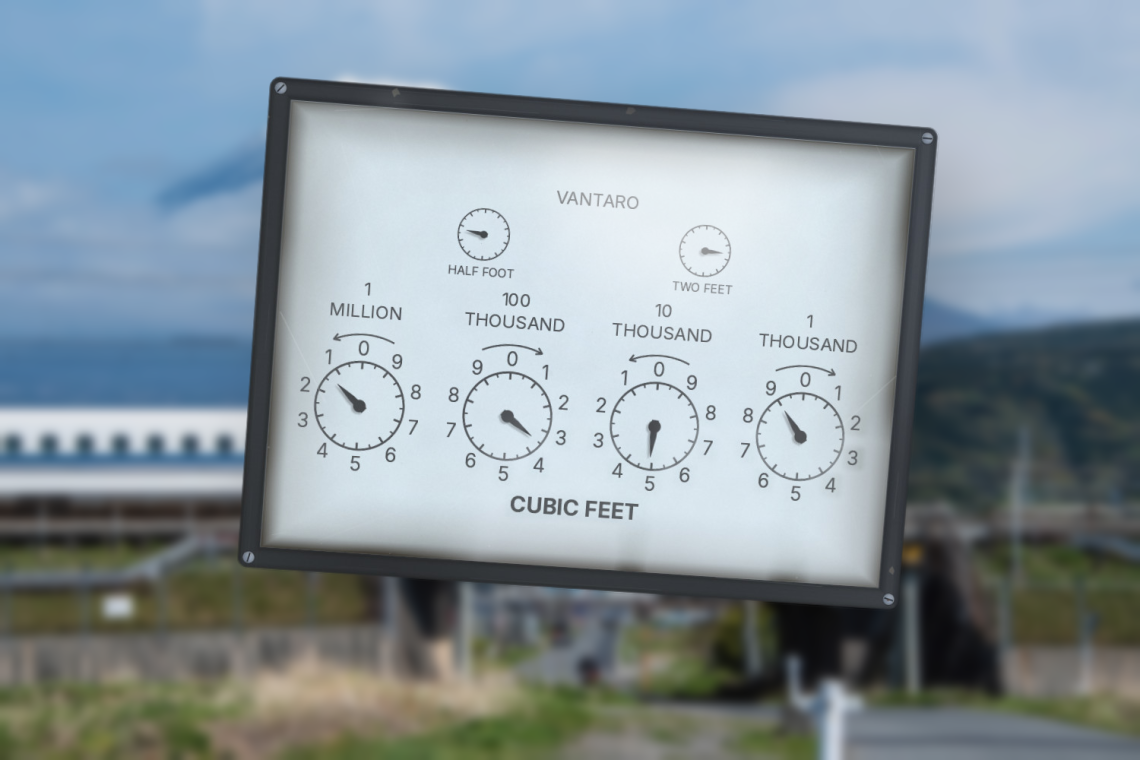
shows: 134900 ft³
